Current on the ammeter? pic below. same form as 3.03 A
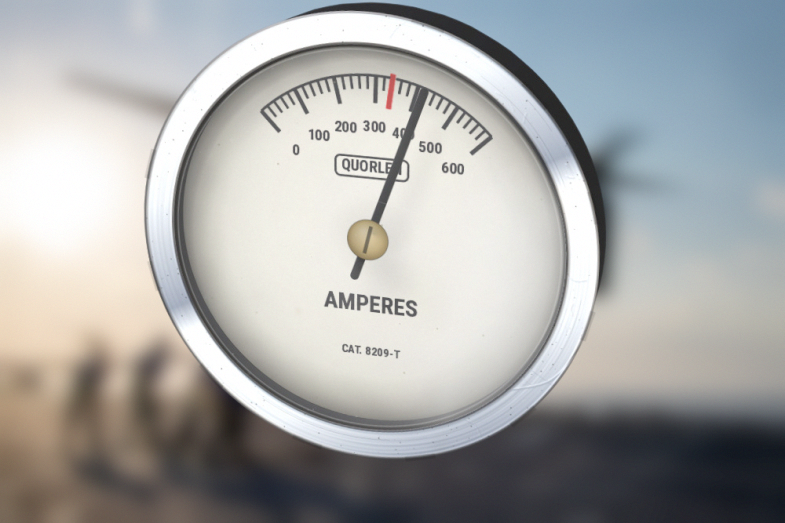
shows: 420 A
